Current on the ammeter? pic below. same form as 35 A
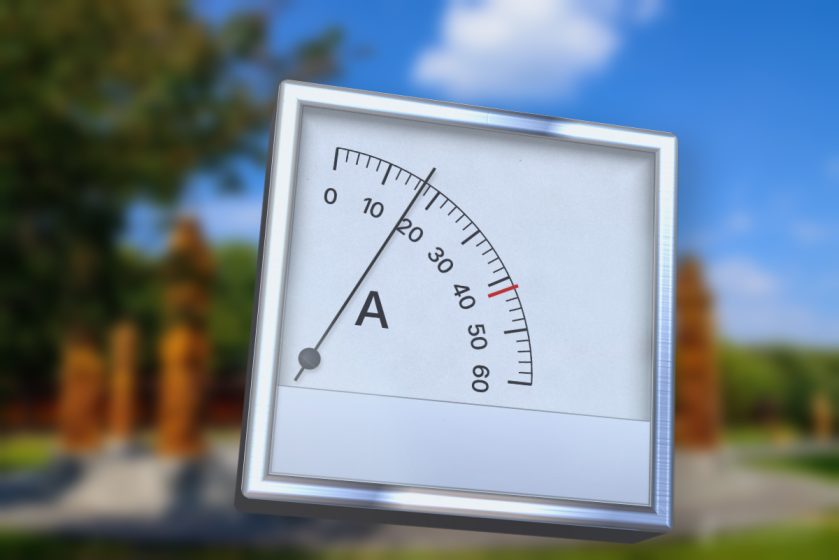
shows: 17 A
